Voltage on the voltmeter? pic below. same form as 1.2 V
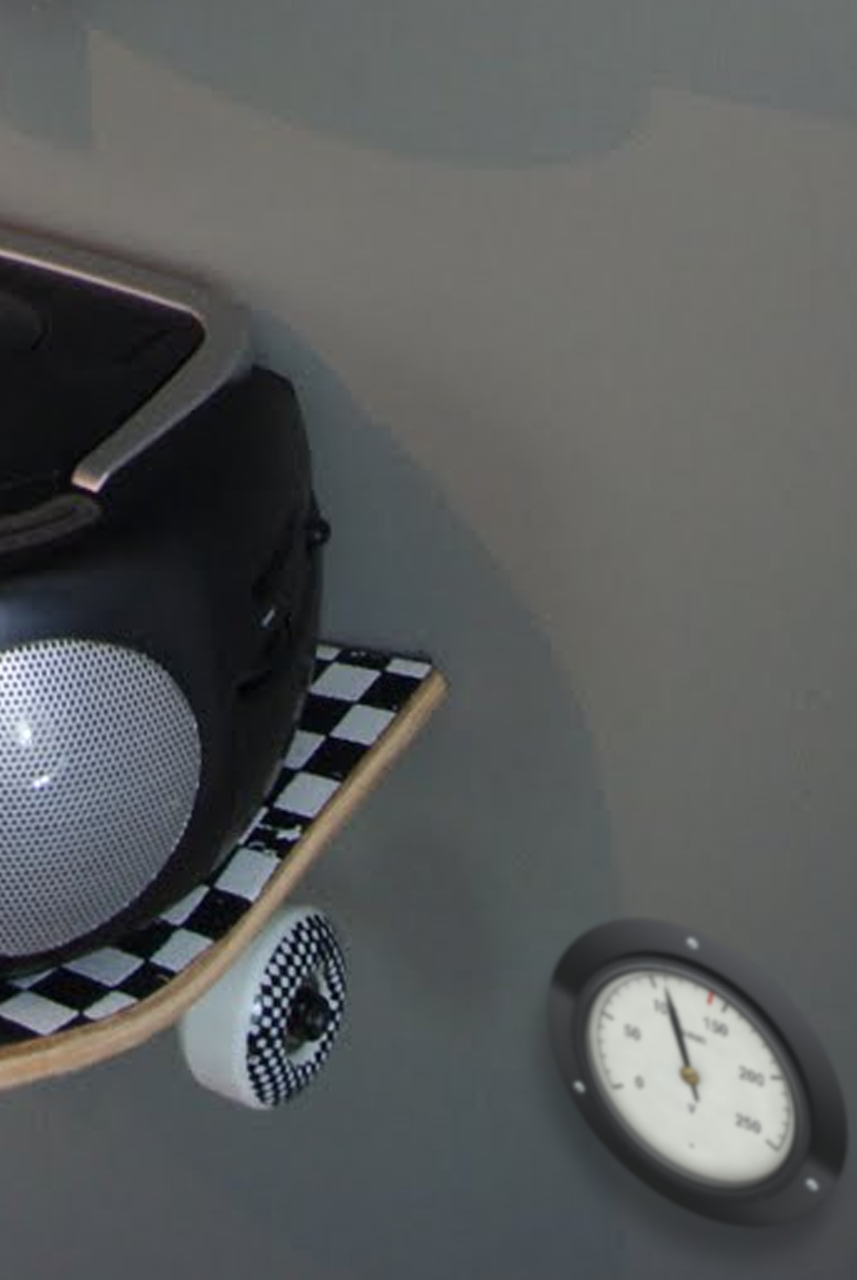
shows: 110 V
